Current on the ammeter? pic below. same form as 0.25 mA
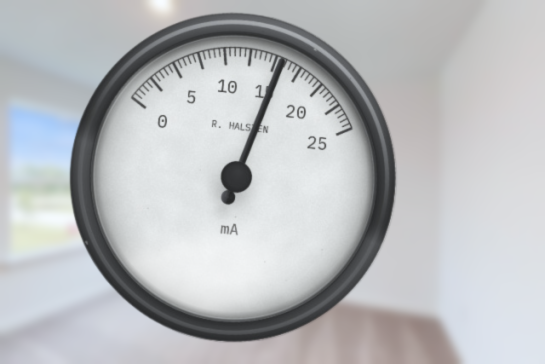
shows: 15.5 mA
